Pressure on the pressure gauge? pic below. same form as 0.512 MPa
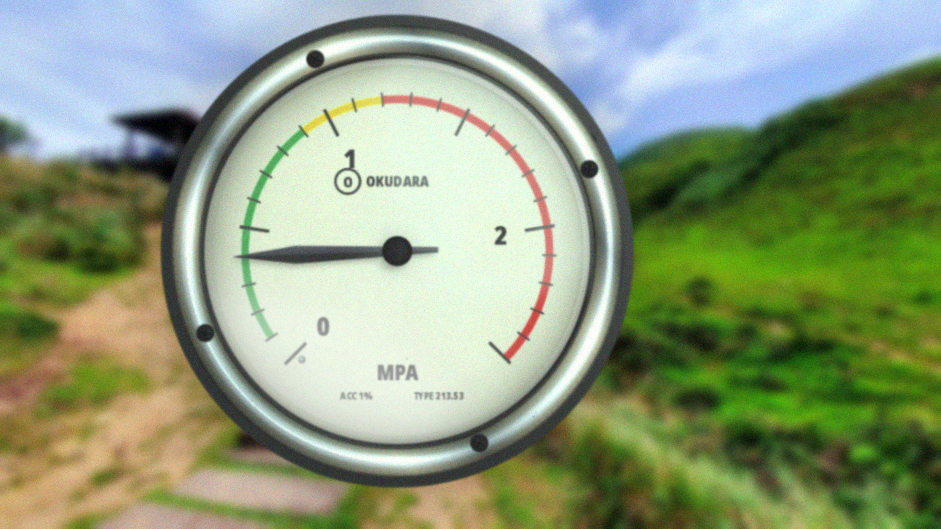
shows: 0.4 MPa
